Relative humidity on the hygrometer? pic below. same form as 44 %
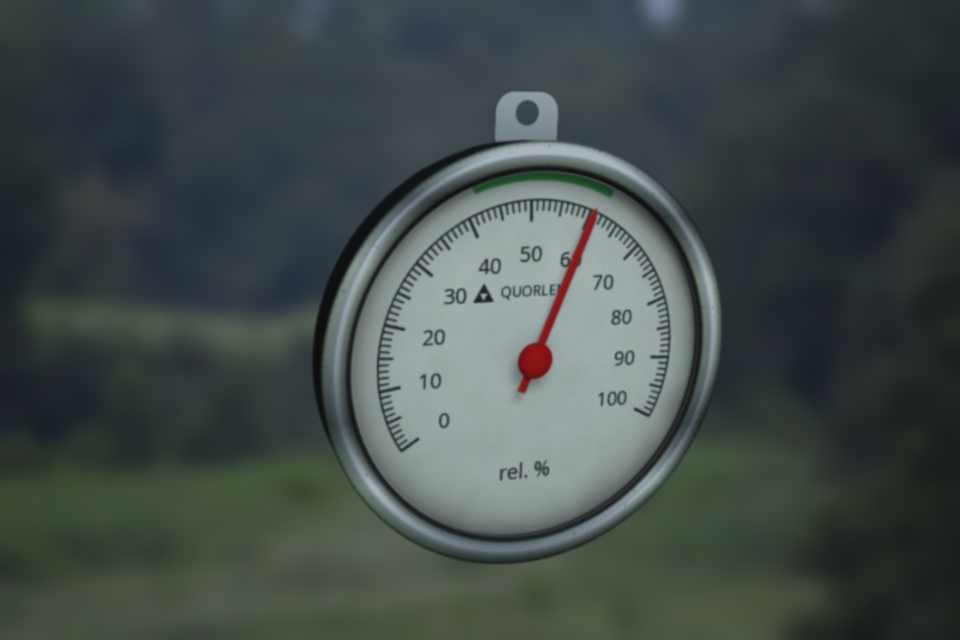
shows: 60 %
